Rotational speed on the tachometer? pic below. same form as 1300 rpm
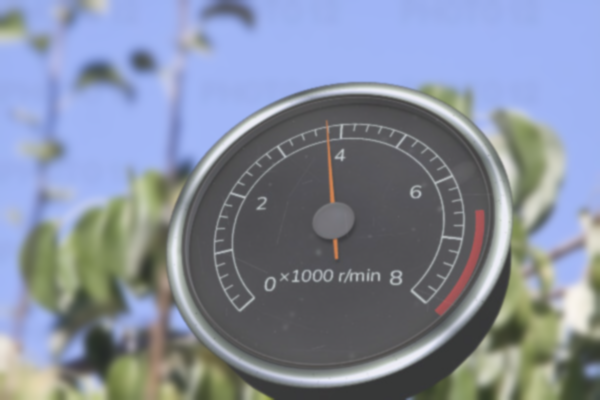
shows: 3800 rpm
